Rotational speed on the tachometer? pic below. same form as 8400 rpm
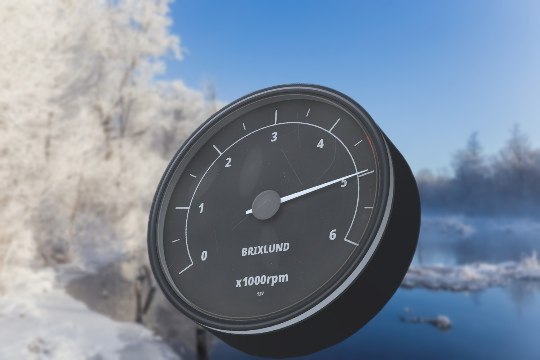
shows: 5000 rpm
